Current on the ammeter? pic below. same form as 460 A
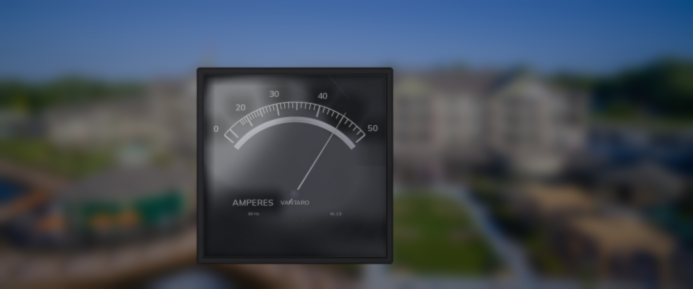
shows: 45 A
